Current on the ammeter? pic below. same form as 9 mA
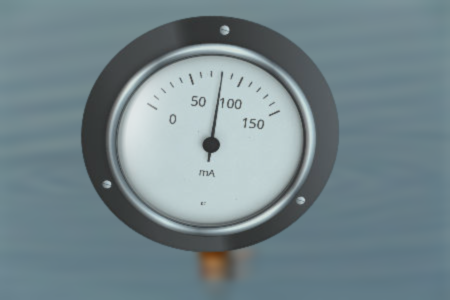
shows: 80 mA
